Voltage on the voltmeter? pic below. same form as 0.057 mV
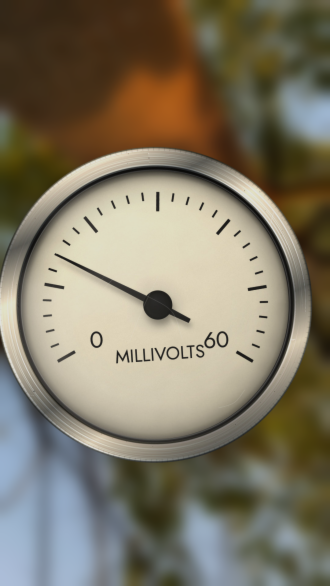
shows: 14 mV
